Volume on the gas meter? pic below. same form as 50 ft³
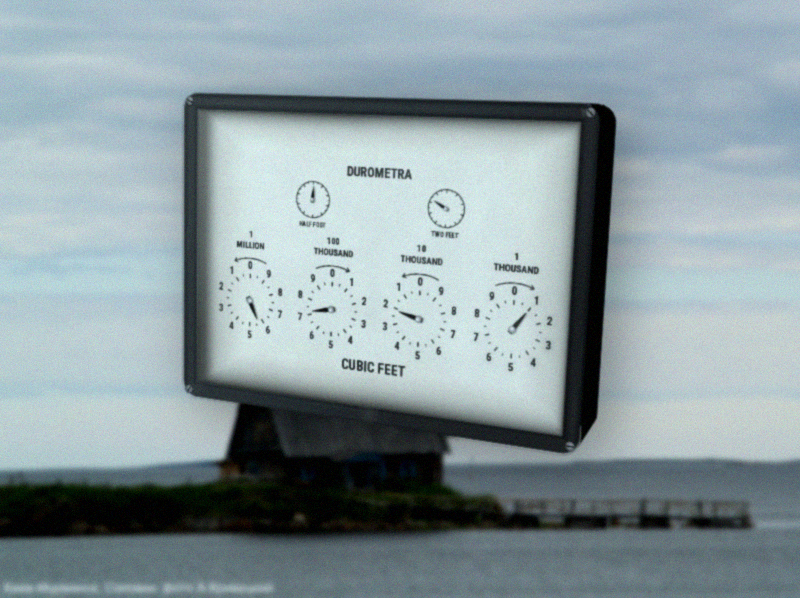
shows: 572100 ft³
